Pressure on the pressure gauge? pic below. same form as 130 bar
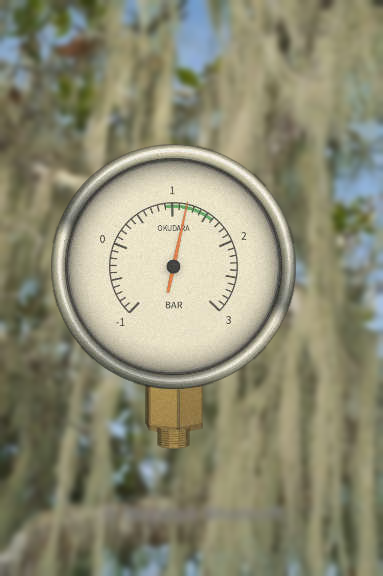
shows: 1.2 bar
